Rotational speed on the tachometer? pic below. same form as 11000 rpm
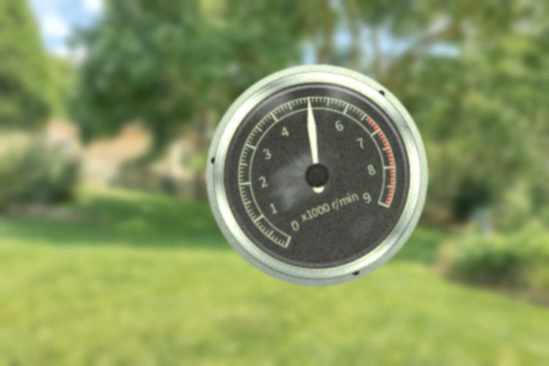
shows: 5000 rpm
